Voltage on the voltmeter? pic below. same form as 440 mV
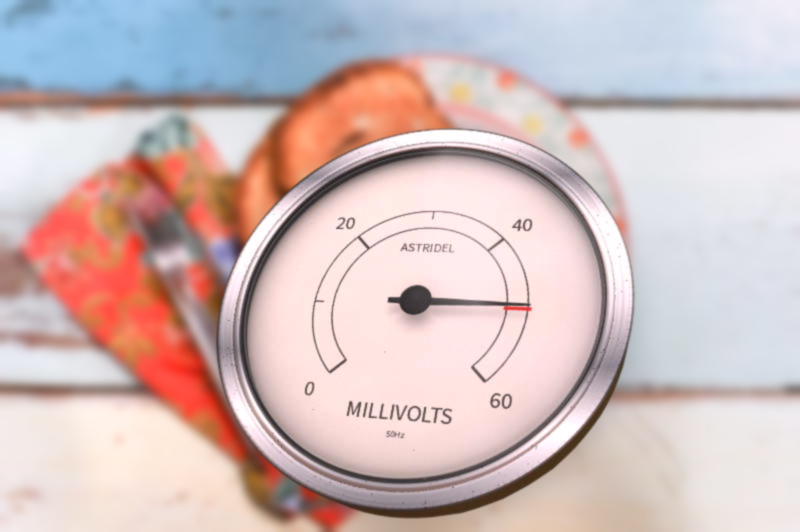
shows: 50 mV
